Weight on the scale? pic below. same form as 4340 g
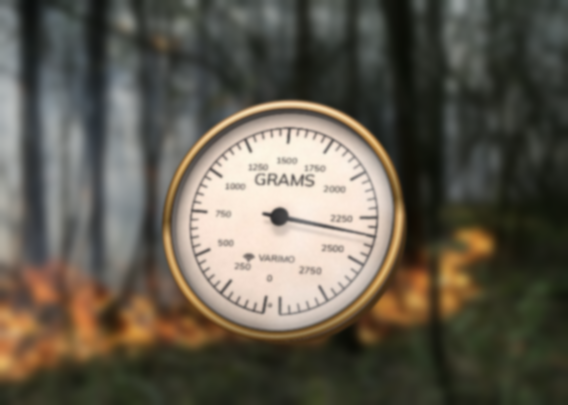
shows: 2350 g
